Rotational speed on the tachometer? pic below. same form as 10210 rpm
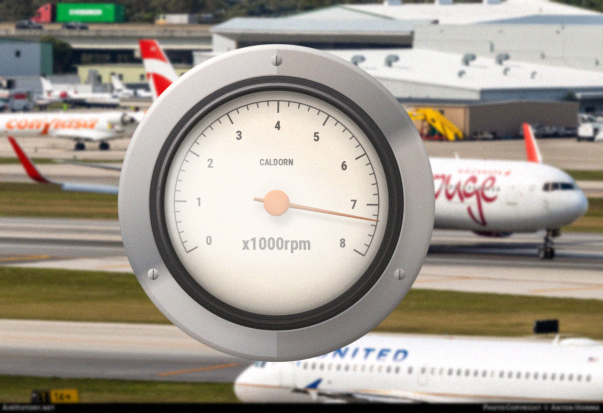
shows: 7300 rpm
